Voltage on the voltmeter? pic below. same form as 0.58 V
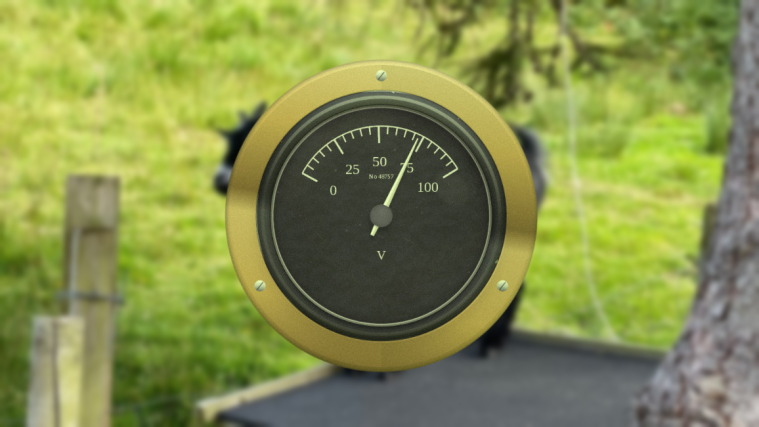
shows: 72.5 V
